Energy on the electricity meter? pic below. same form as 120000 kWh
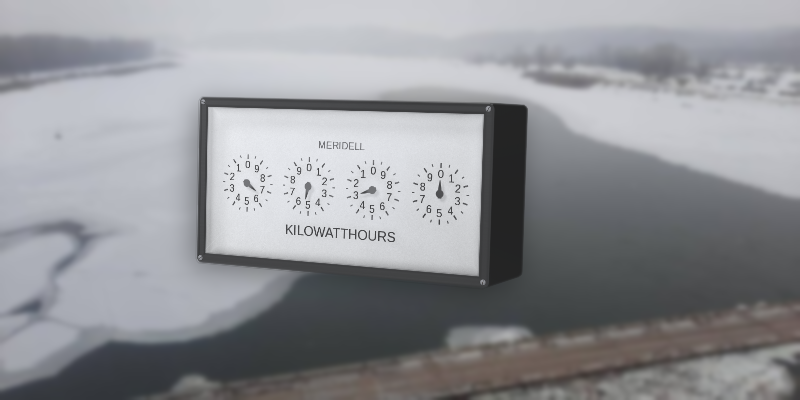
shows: 6530 kWh
